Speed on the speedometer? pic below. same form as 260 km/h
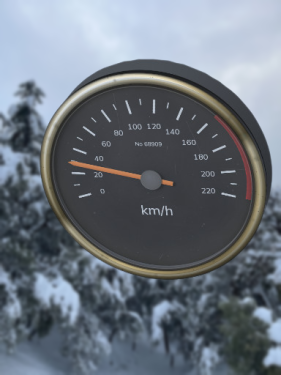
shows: 30 km/h
